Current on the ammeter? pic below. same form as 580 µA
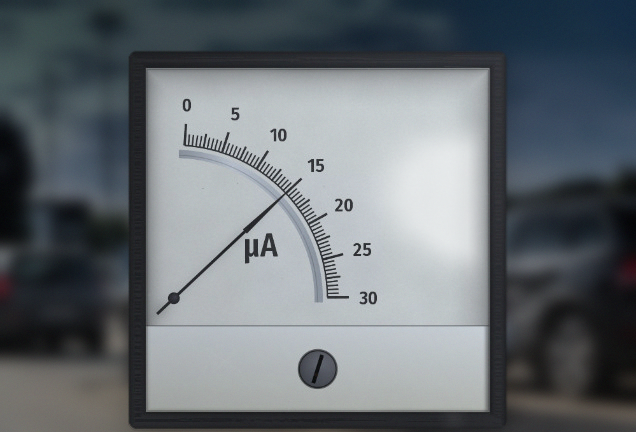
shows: 15 µA
